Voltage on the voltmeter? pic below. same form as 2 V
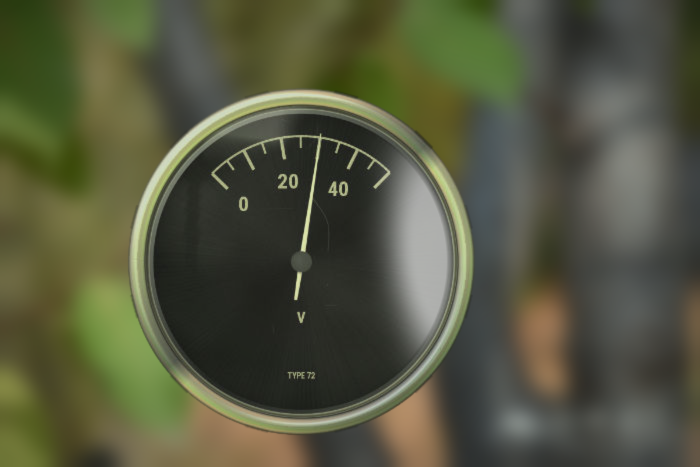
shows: 30 V
